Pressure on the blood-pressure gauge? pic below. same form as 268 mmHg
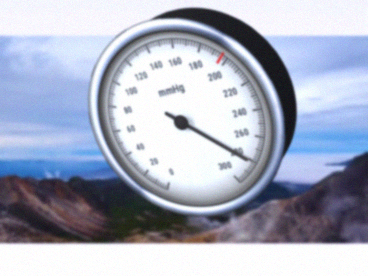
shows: 280 mmHg
